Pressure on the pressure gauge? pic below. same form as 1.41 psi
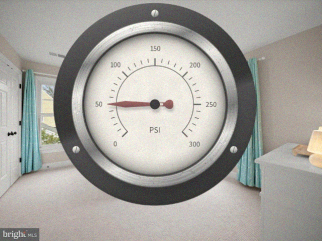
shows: 50 psi
